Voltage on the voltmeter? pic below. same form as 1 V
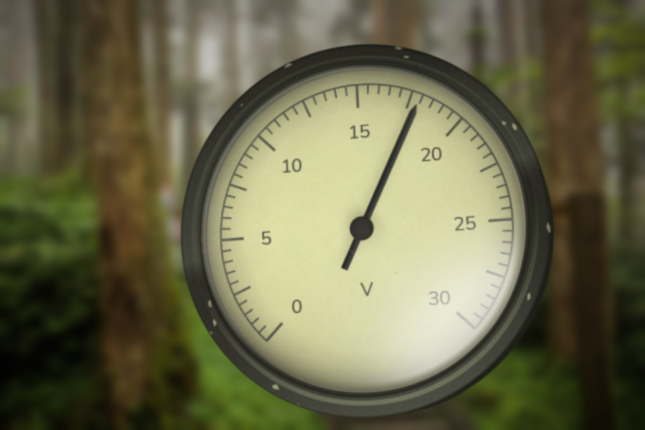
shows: 18 V
